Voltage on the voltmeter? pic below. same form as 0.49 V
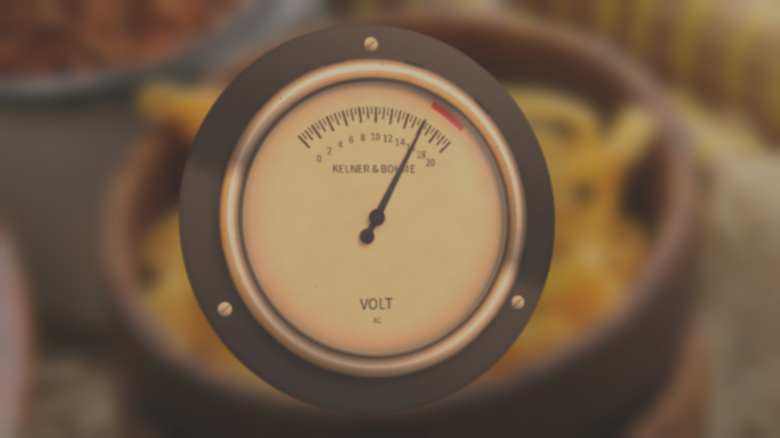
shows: 16 V
